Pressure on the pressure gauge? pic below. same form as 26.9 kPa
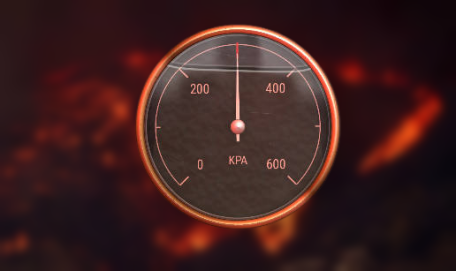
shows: 300 kPa
